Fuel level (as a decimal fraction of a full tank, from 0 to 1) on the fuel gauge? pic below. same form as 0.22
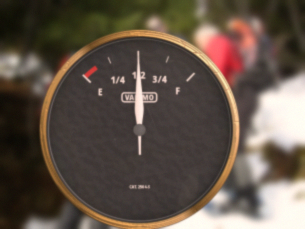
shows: 0.5
